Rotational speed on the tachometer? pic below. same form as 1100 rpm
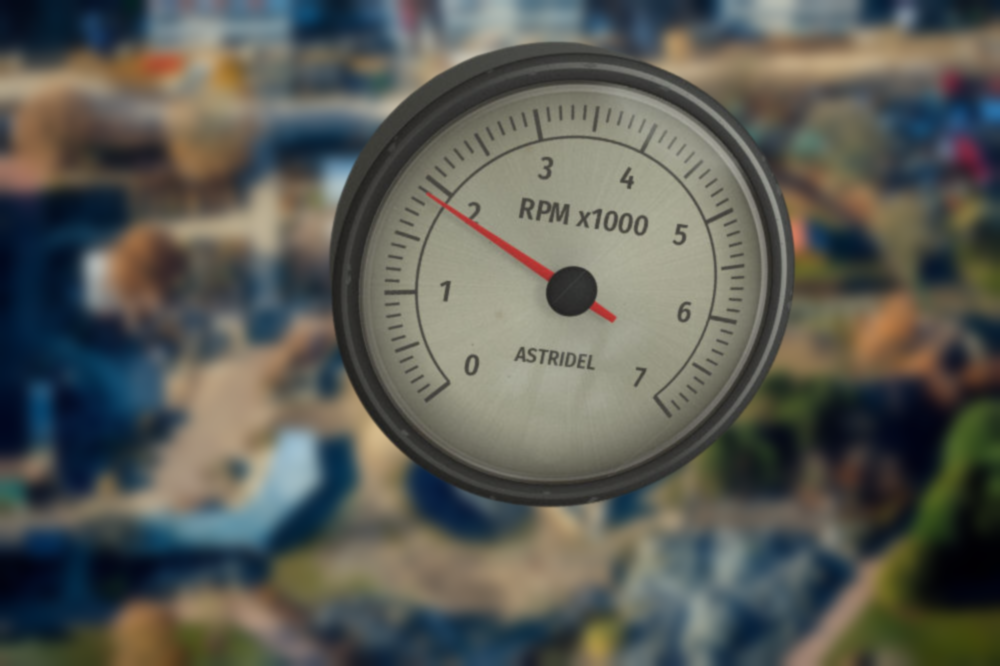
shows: 1900 rpm
